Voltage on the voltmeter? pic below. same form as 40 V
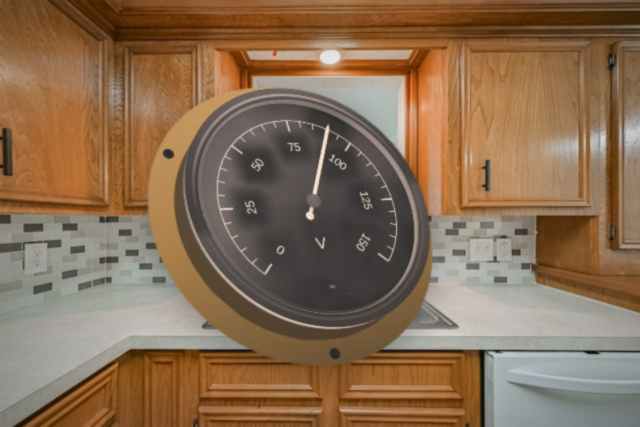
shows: 90 V
